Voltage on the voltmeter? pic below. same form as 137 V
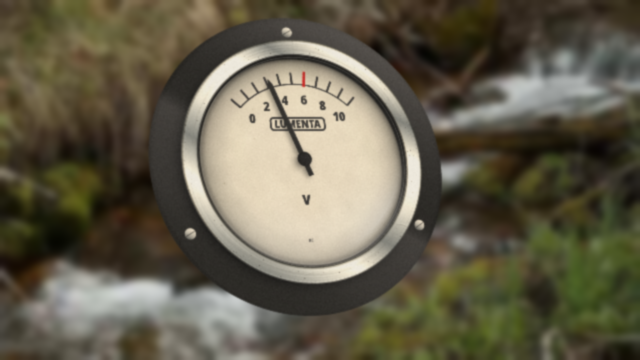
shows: 3 V
